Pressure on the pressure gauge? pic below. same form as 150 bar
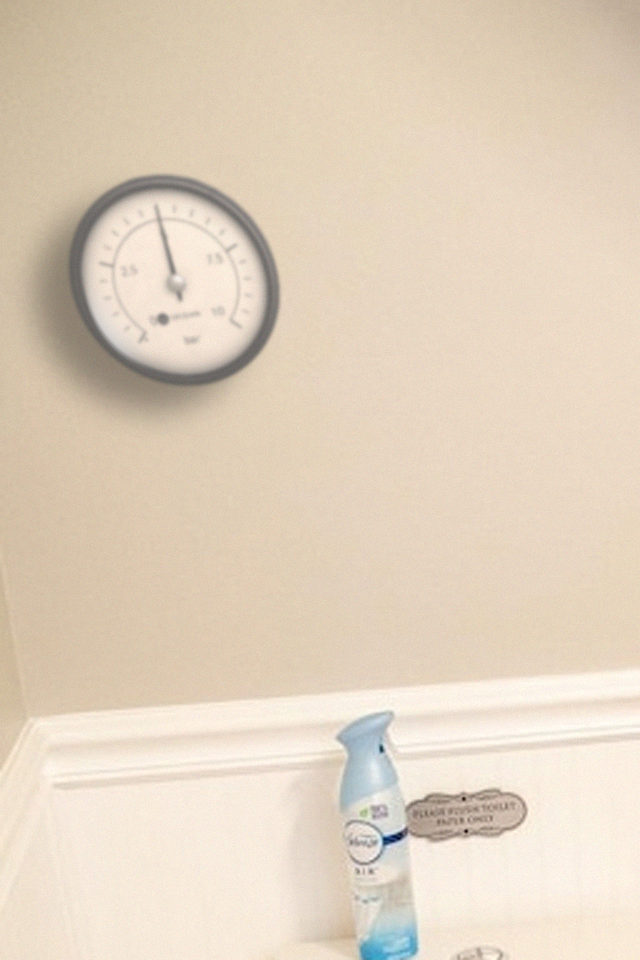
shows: 5 bar
